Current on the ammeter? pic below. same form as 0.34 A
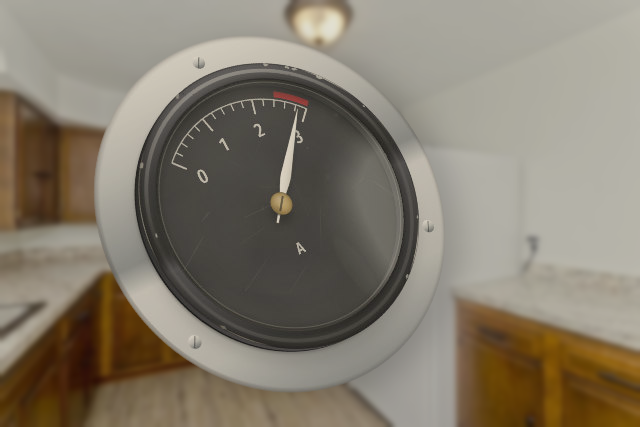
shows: 2.8 A
